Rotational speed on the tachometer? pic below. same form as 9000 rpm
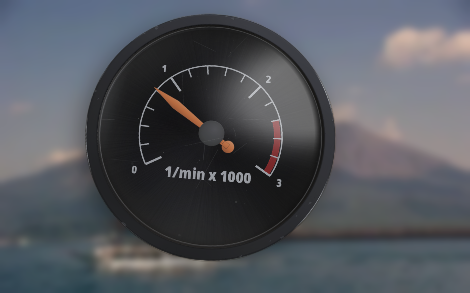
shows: 800 rpm
